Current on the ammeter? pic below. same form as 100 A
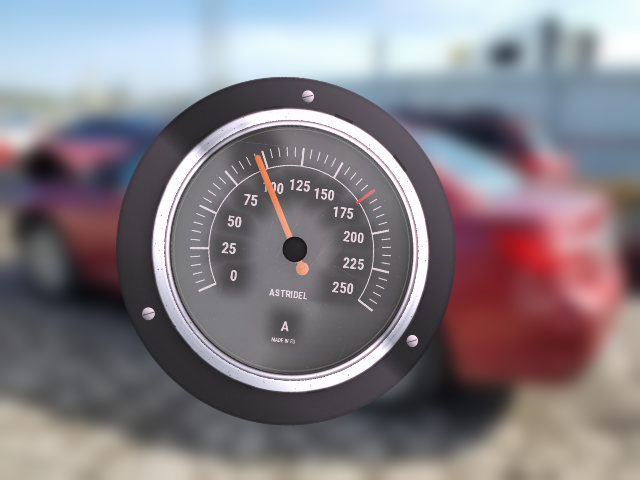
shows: 95 A
